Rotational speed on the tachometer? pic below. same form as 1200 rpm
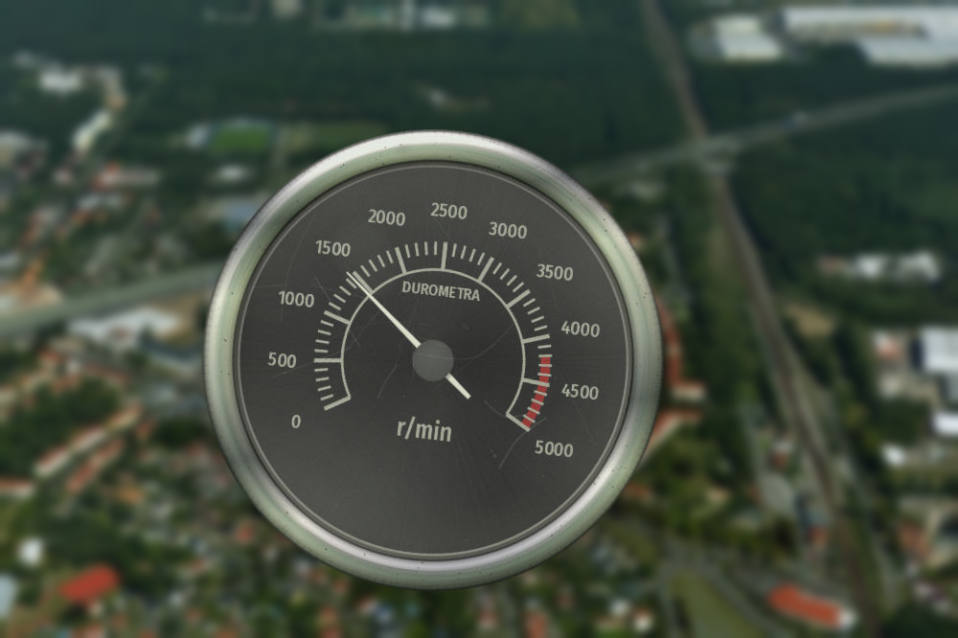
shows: 1450 rpm
